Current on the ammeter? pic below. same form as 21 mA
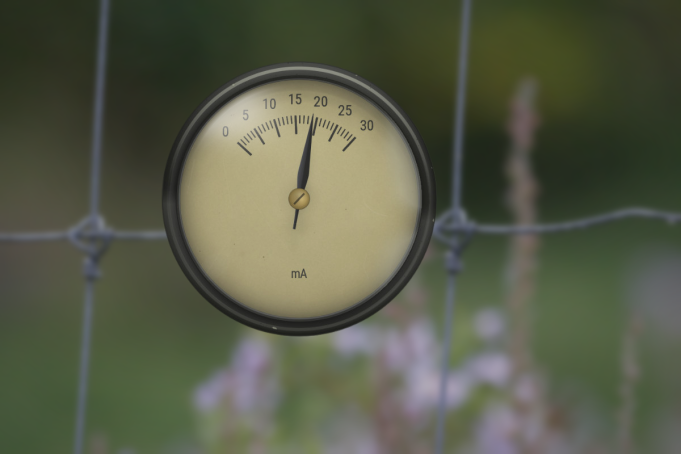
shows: 19 mA
